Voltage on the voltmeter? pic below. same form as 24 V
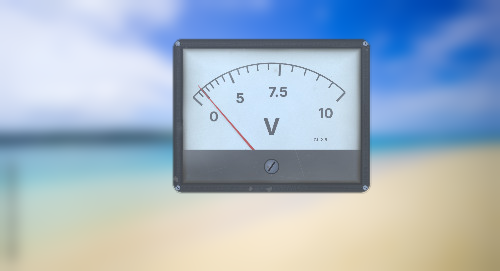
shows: 2.5 V
